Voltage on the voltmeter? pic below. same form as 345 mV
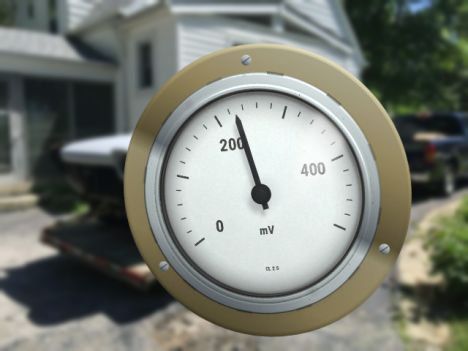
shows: 230 mV
